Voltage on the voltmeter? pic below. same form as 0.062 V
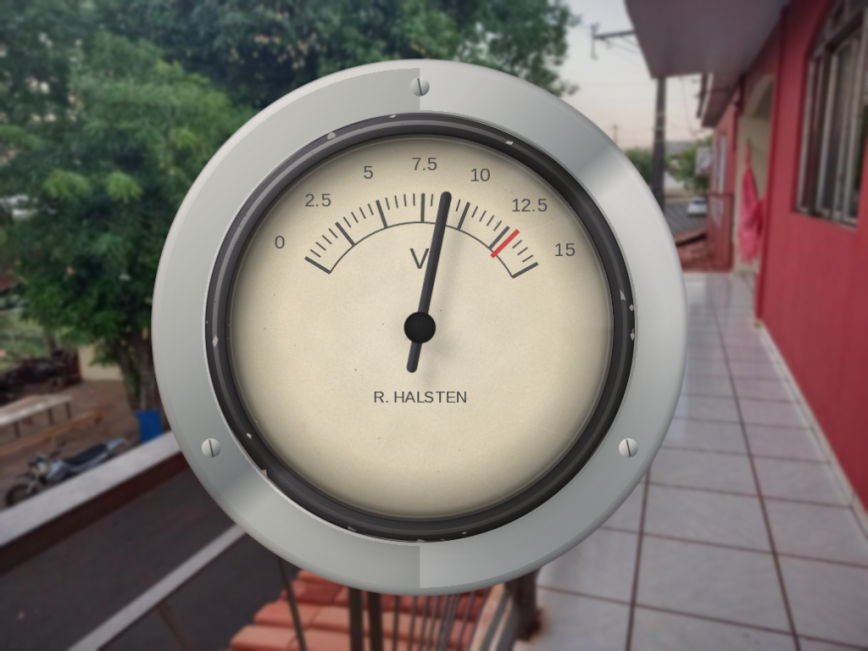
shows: 8.75 V
